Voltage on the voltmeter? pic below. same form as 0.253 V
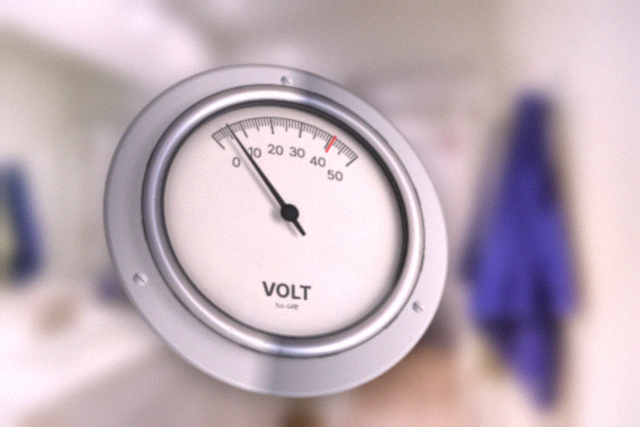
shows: 5 V
